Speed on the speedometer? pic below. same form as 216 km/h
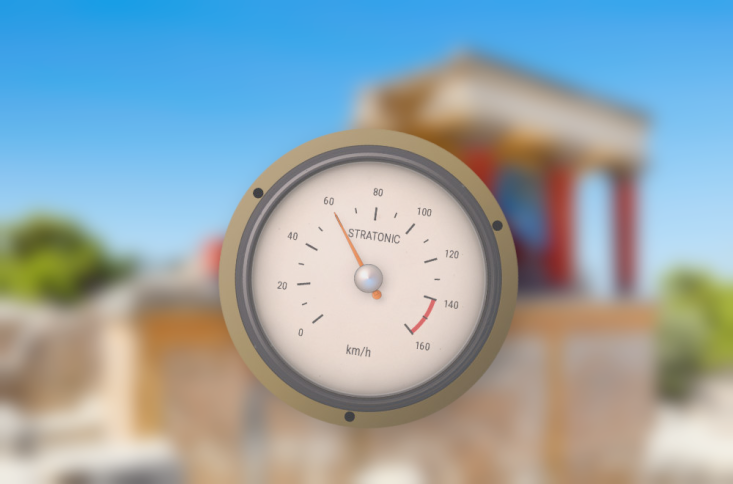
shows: 60 km/h
